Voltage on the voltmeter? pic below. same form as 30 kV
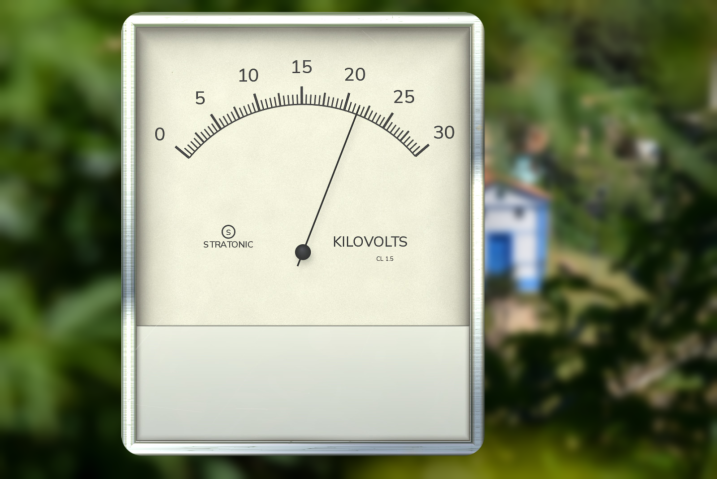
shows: 21.5 kV
